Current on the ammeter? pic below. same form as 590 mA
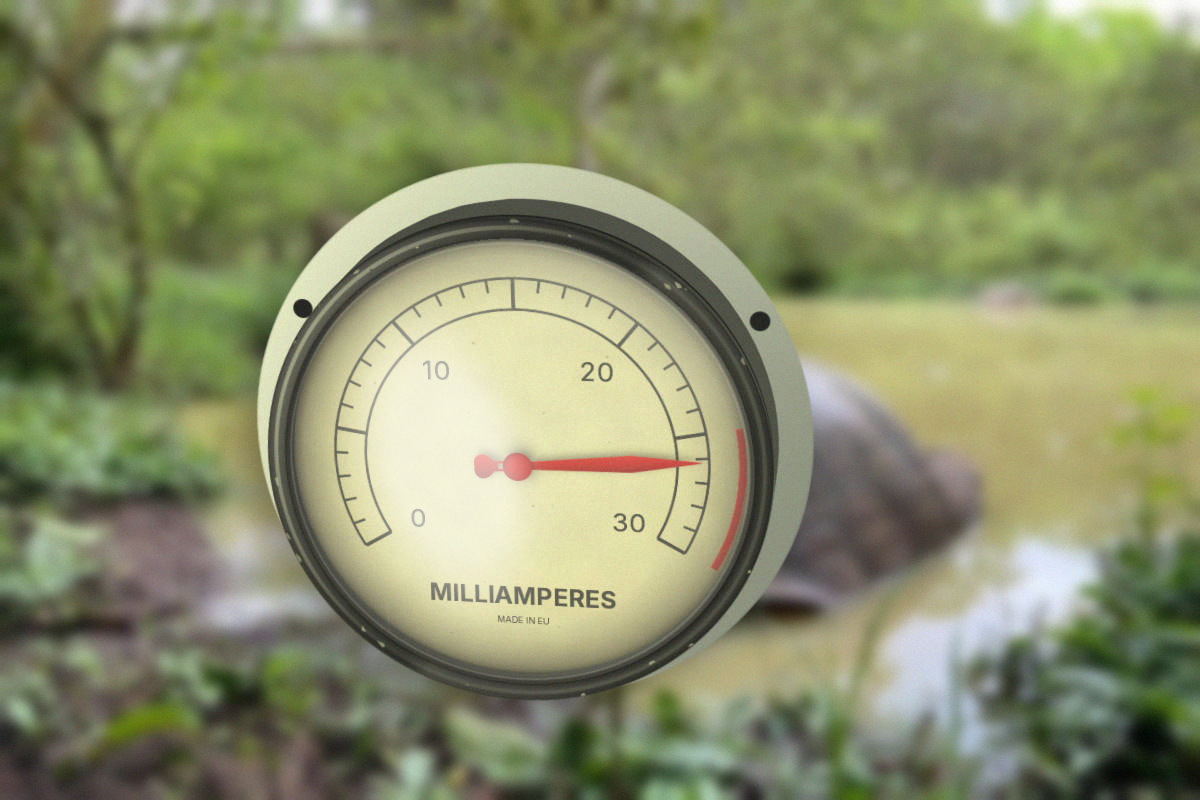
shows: 26 mA
